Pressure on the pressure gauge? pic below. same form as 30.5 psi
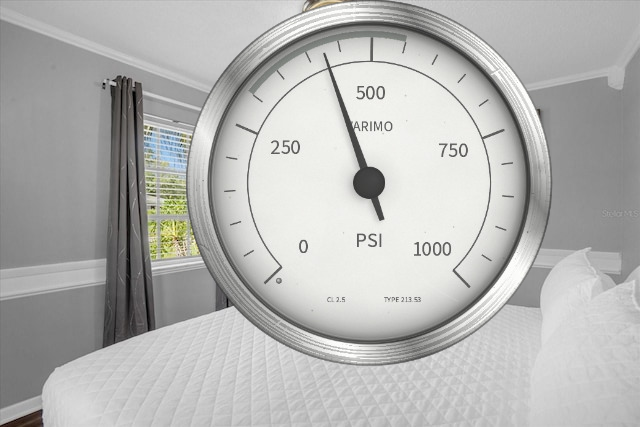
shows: 425 psi
